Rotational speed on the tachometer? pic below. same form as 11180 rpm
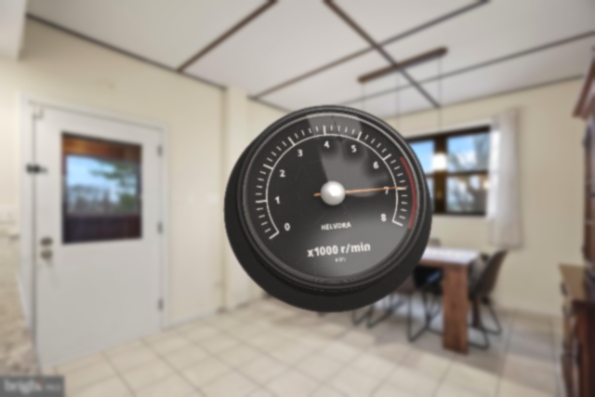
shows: 7000 rpm
